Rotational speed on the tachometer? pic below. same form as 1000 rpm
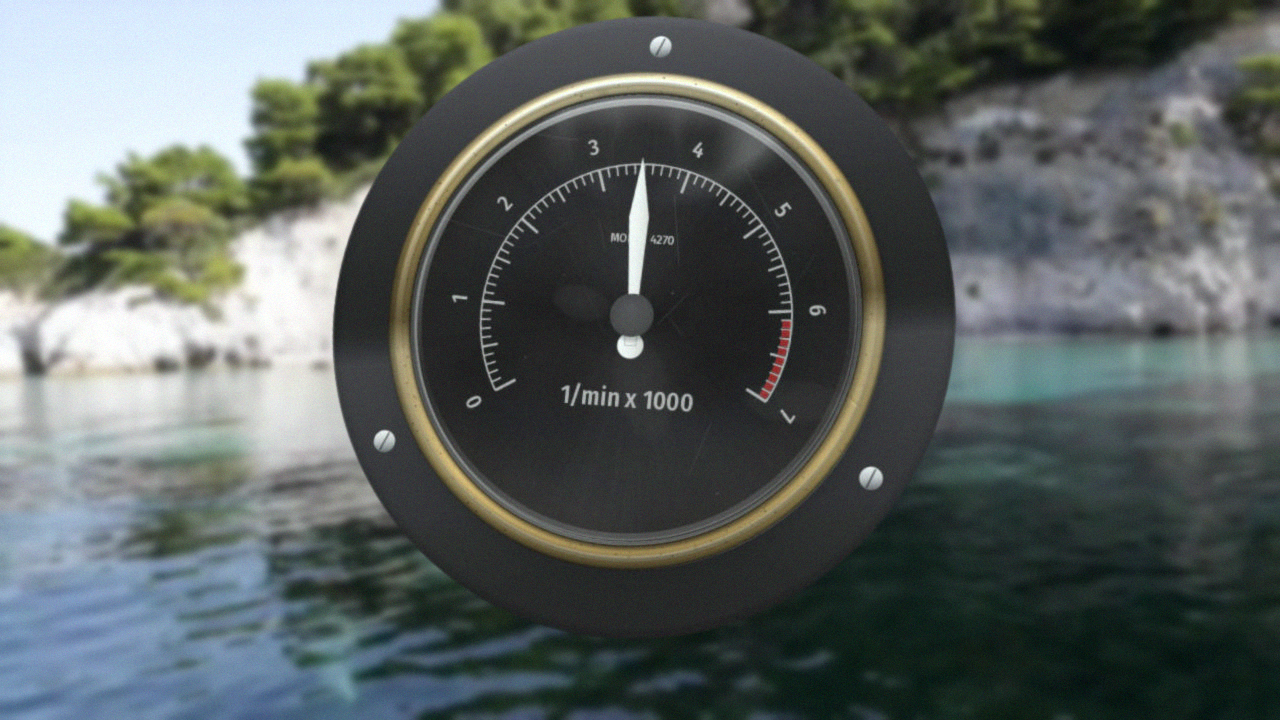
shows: 3500 rpm
